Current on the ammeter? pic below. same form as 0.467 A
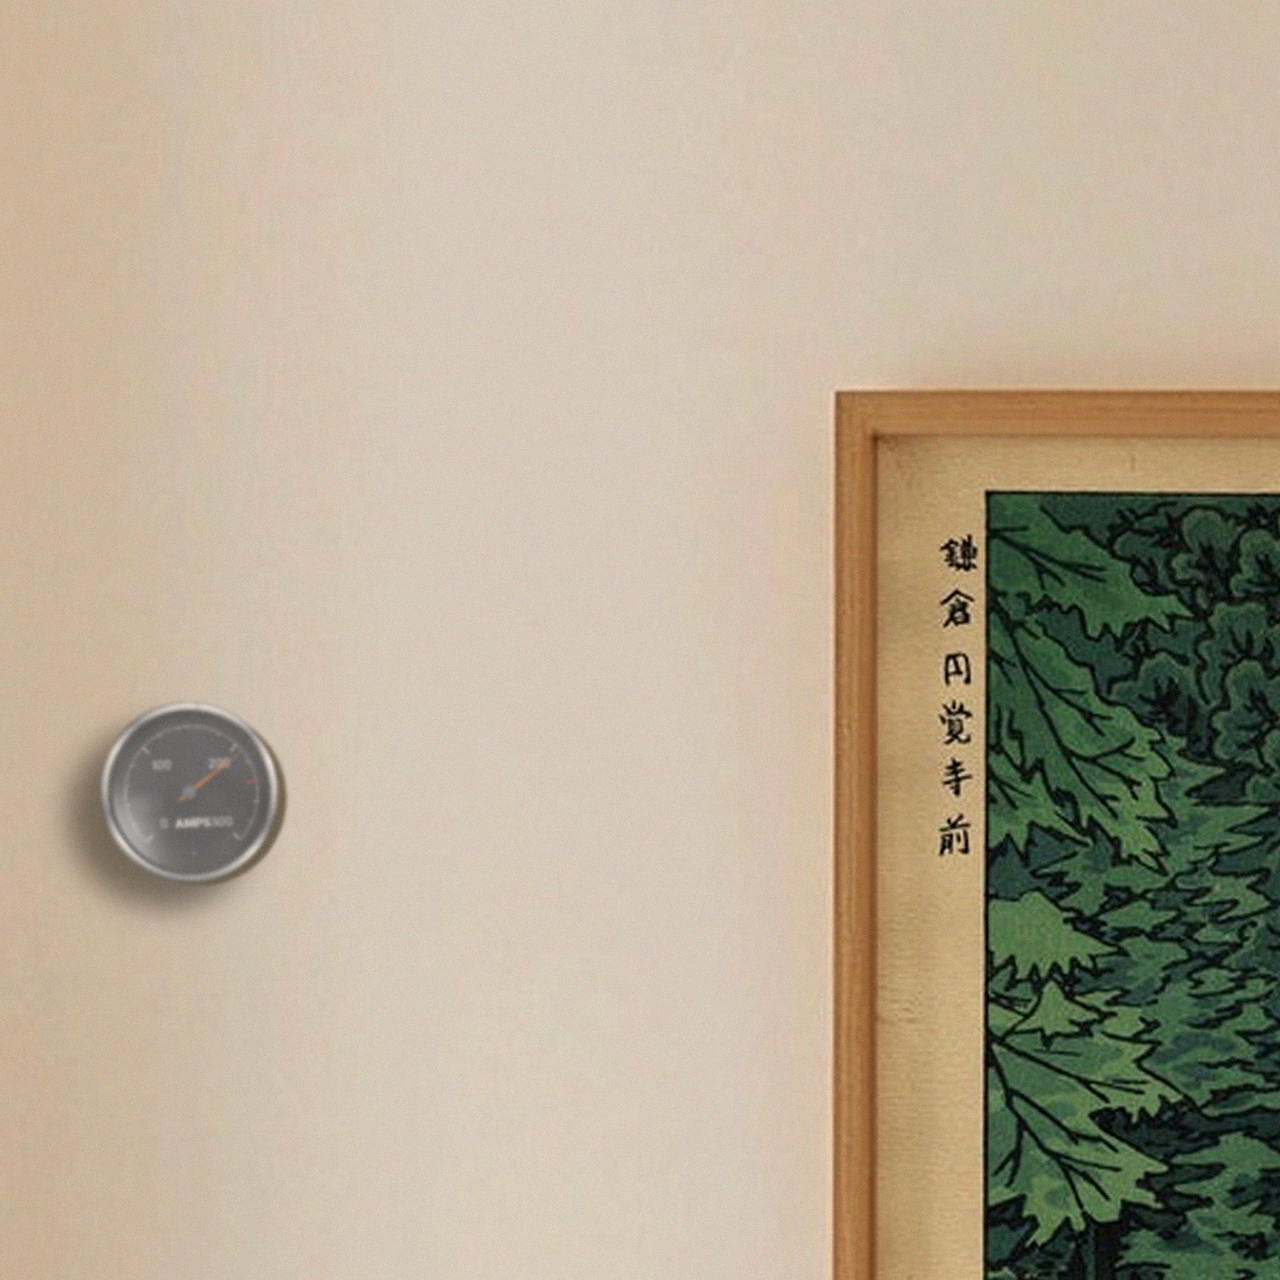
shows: 210 A
